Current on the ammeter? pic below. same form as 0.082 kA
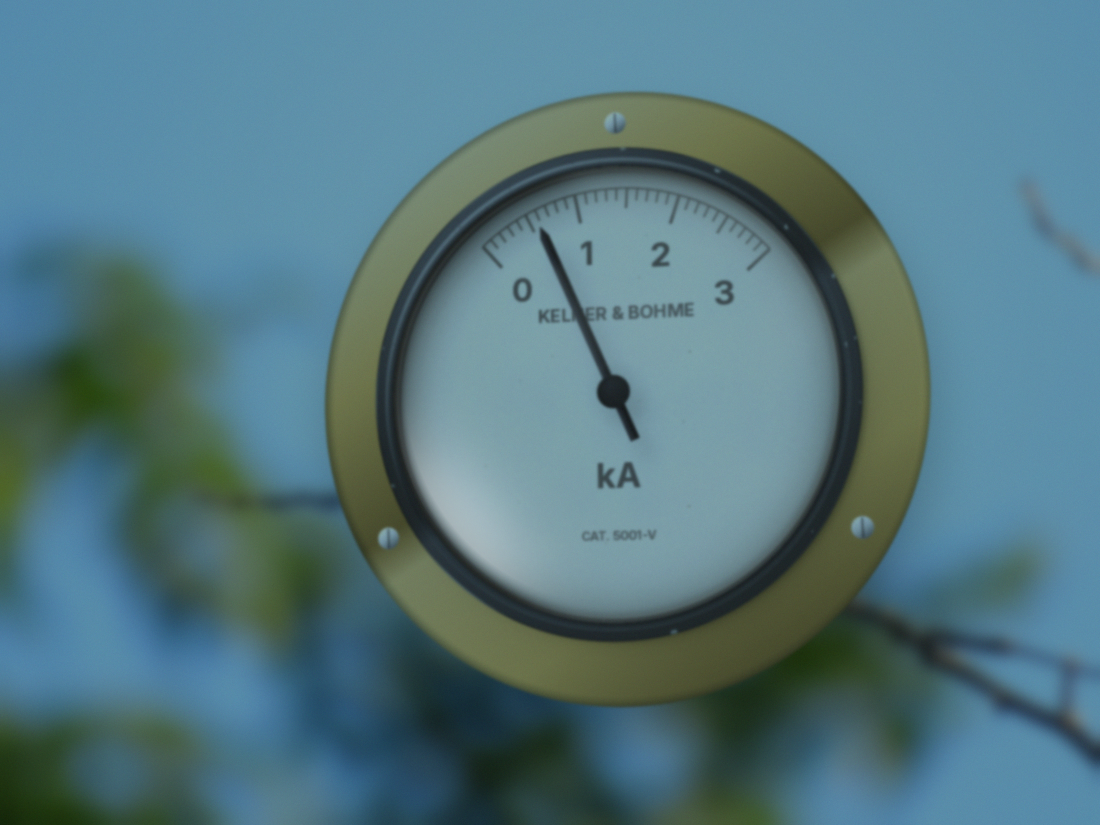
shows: 0.6 kA
